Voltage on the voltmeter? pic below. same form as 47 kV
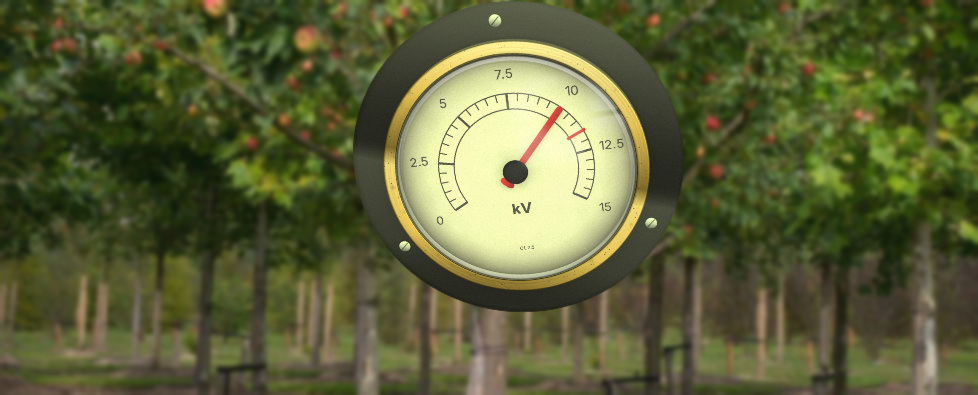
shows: 10 kV
